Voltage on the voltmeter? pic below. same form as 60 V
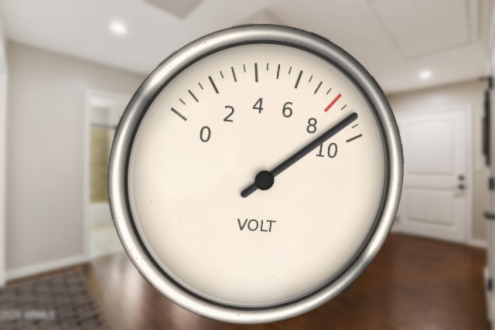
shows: 9 V
